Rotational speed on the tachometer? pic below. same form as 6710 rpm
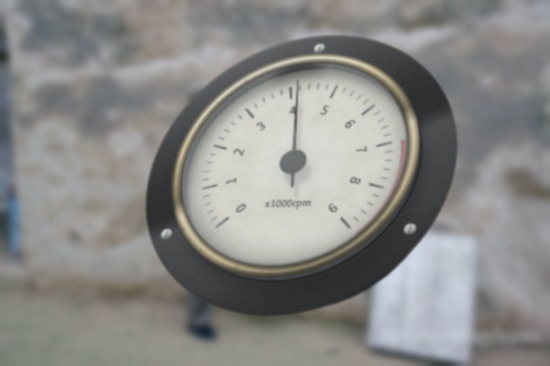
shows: 4200 rpm
